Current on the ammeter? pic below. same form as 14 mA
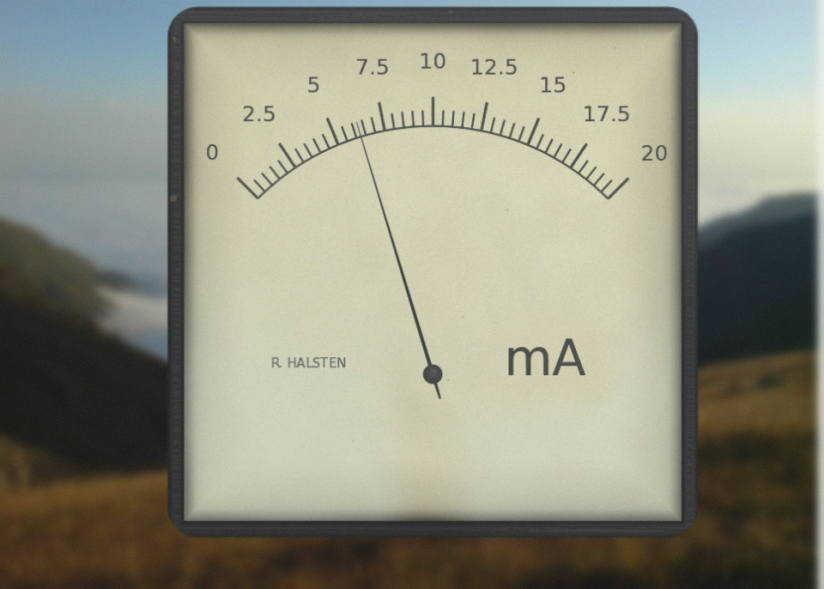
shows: 6.25 mA
